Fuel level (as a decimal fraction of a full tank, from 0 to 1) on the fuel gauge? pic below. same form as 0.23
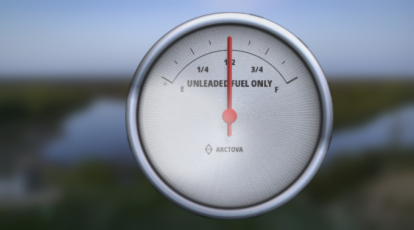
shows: 0.5
